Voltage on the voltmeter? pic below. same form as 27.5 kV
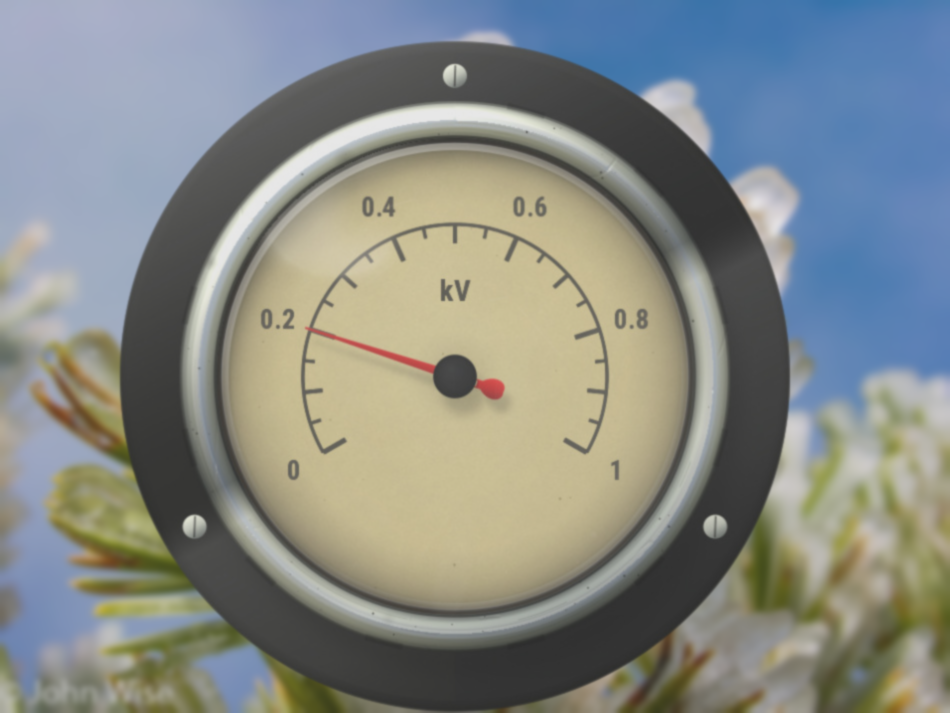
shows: 0.2 kV
